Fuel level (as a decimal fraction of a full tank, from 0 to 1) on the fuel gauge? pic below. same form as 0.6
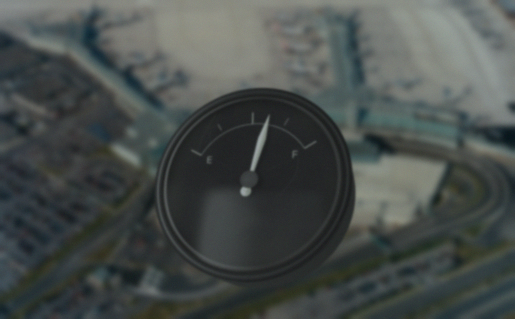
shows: 0.625
